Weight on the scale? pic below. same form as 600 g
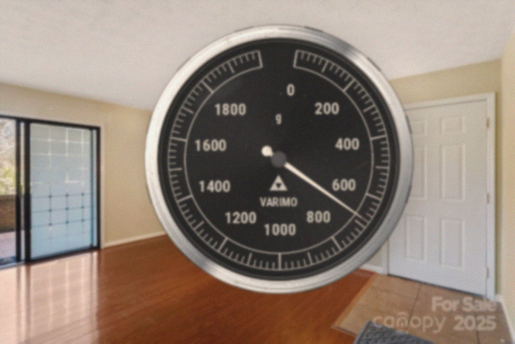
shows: 680 g
